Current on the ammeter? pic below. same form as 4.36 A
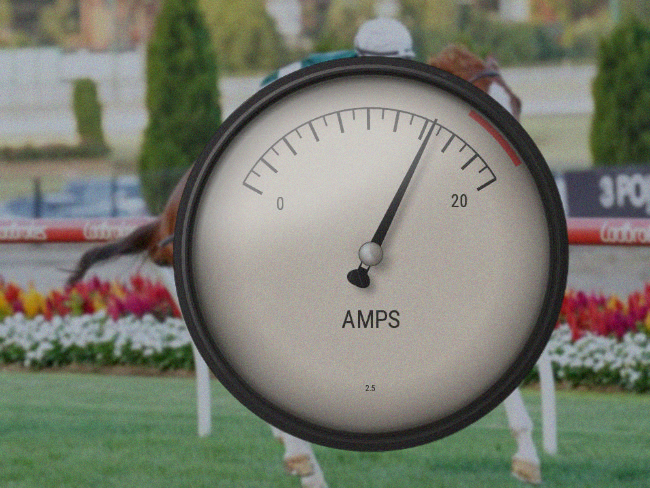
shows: 14.5 A
